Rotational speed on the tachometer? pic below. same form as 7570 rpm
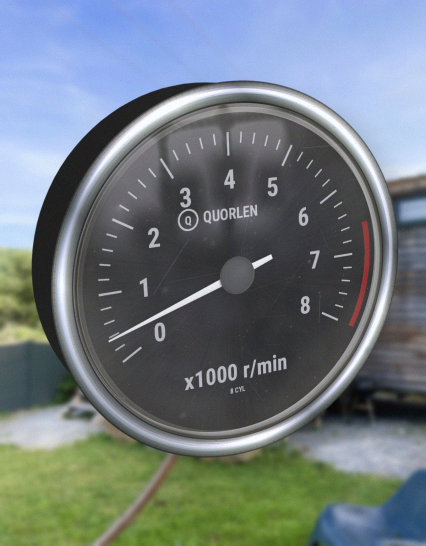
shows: 400 rpm
